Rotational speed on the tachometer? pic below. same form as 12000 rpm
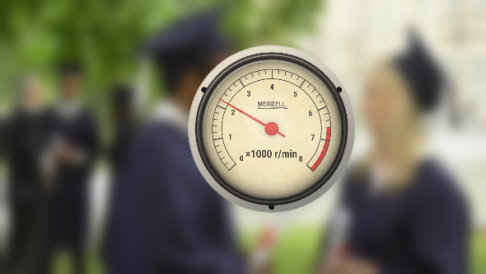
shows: 2200 rpm
